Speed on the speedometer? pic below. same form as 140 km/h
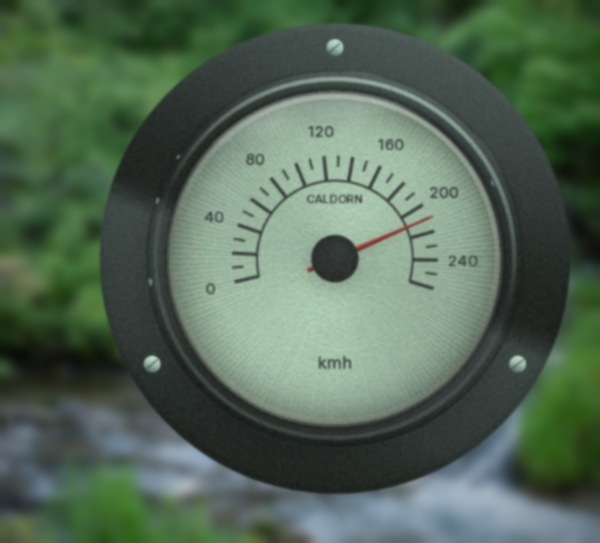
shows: 210 km/h
